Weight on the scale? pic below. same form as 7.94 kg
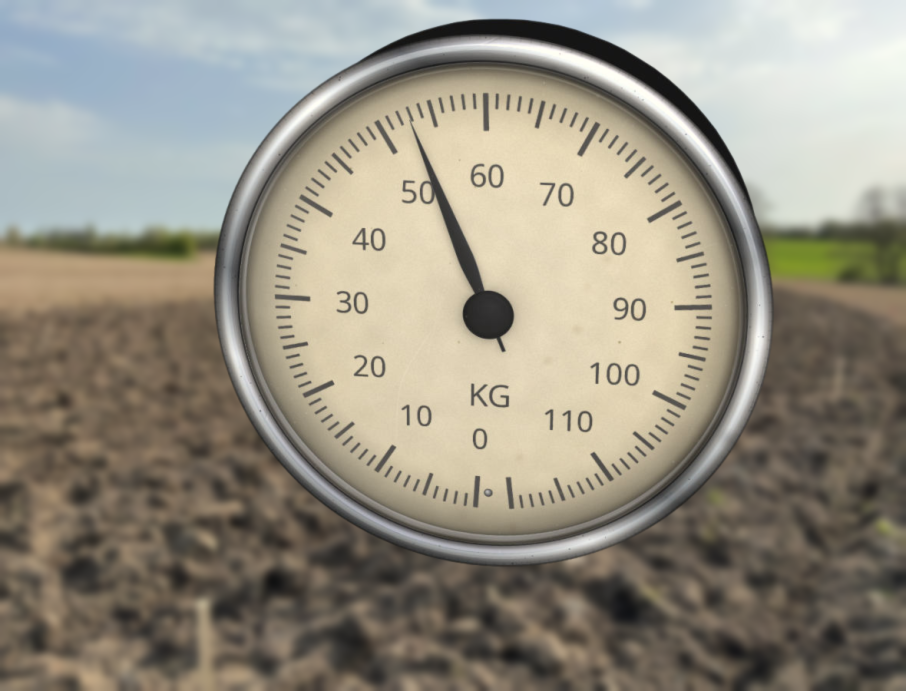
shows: 53 kg
